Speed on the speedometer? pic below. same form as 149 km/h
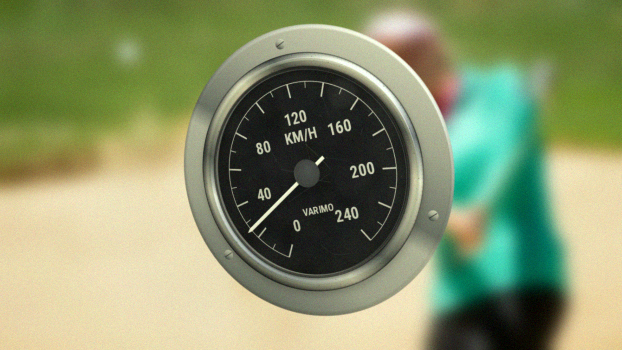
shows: 25 km/h
